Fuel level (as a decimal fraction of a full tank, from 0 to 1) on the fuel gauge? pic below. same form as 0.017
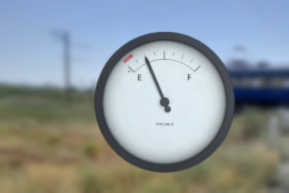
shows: 0.25
